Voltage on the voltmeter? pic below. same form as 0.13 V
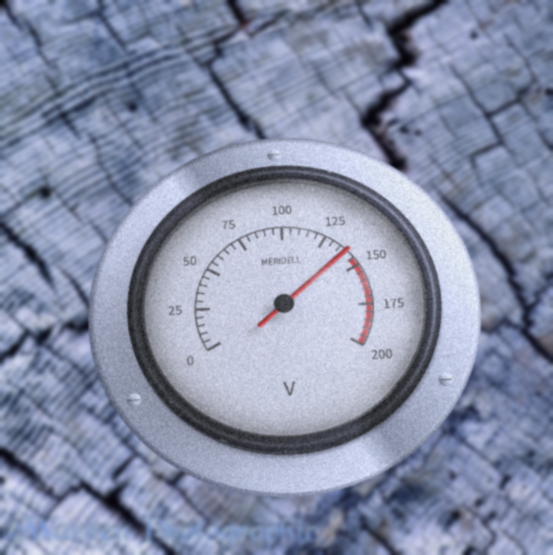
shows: 140 V
